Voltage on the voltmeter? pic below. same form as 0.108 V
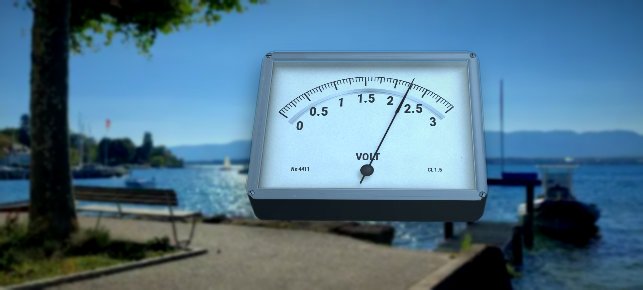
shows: 2.25 V
